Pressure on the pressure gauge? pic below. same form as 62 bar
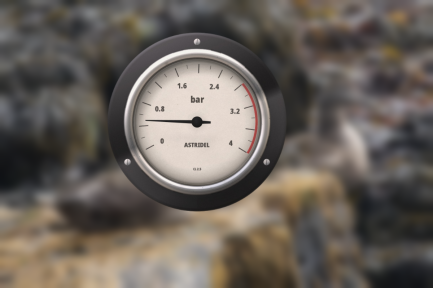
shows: 0.5 bar
